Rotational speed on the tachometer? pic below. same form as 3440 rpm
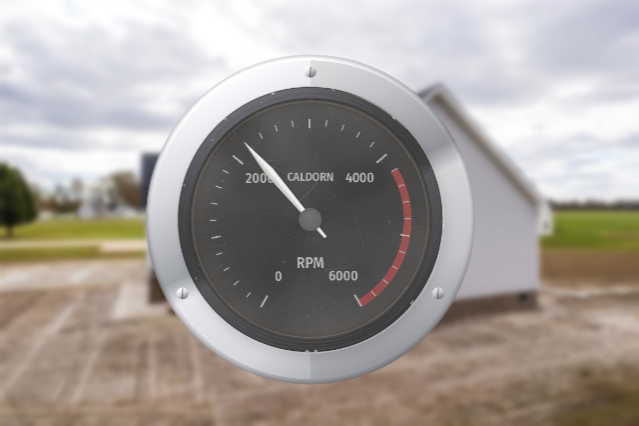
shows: 2200 rpm
